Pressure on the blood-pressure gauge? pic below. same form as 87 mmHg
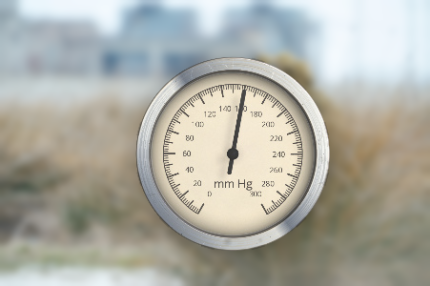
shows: 160 mmHg
